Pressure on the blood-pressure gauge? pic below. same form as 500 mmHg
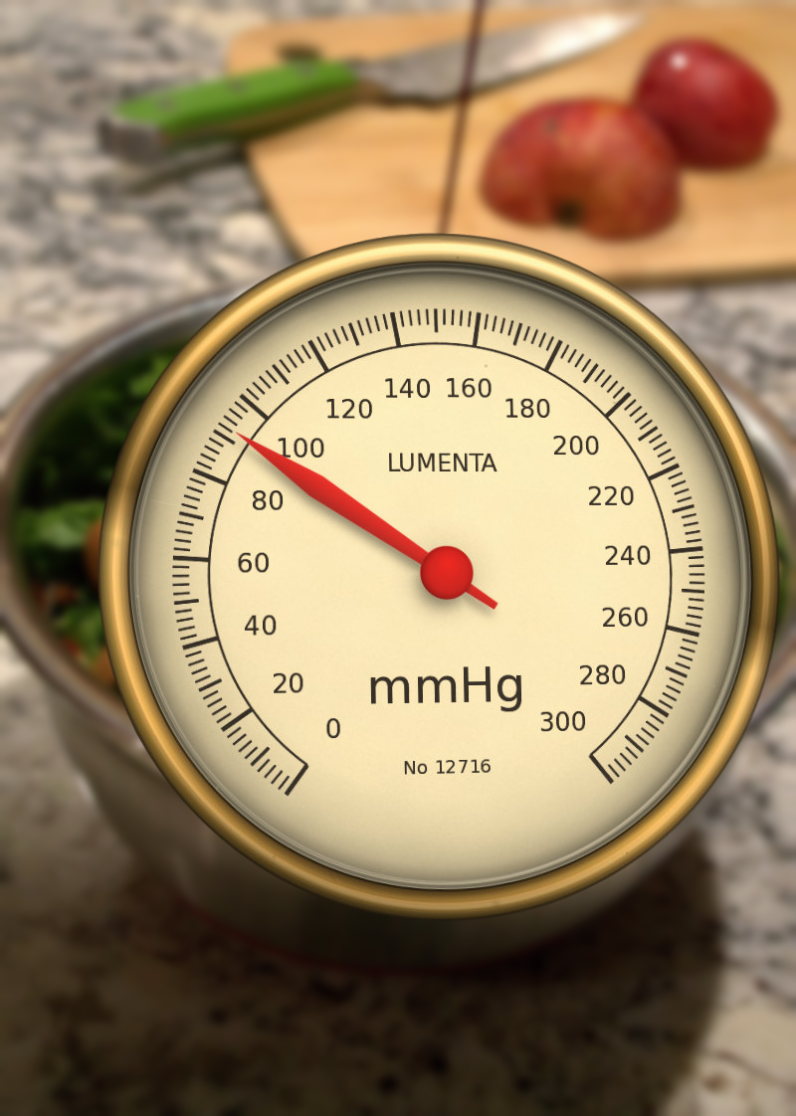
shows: 92 mmHg
